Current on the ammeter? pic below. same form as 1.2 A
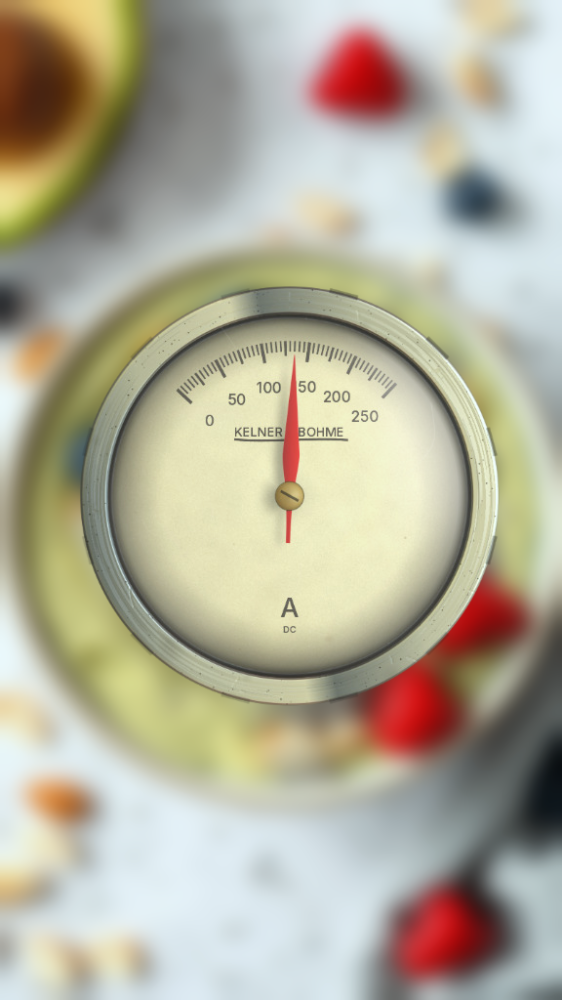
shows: 135 A
